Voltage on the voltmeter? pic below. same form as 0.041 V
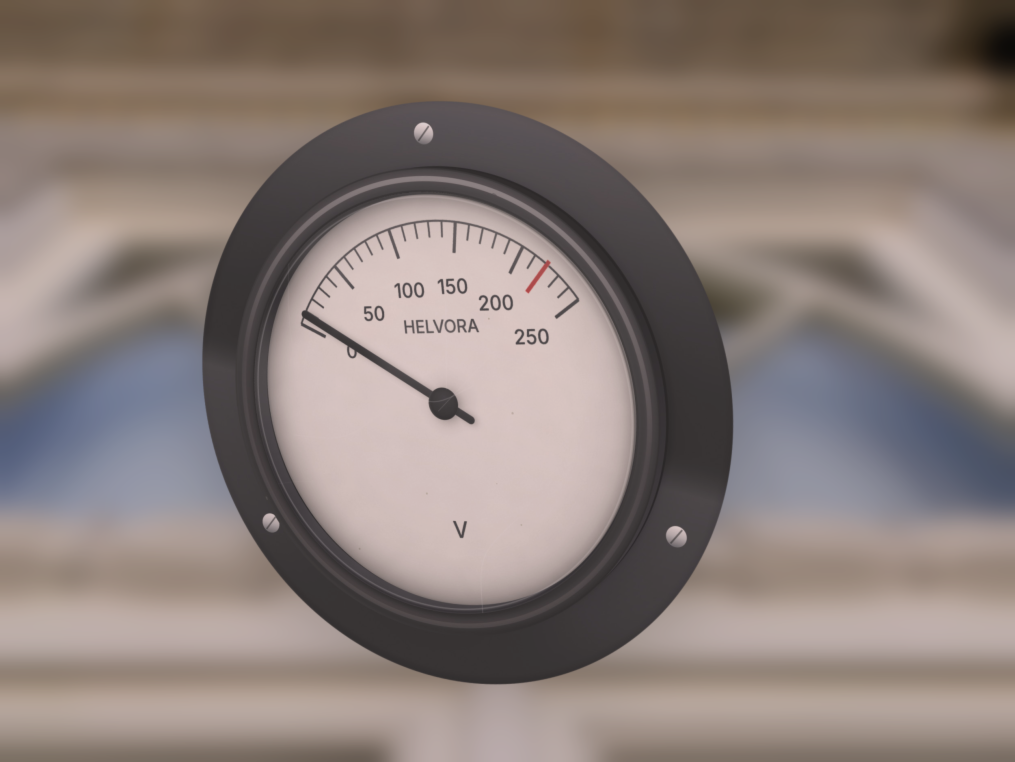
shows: 10 V
